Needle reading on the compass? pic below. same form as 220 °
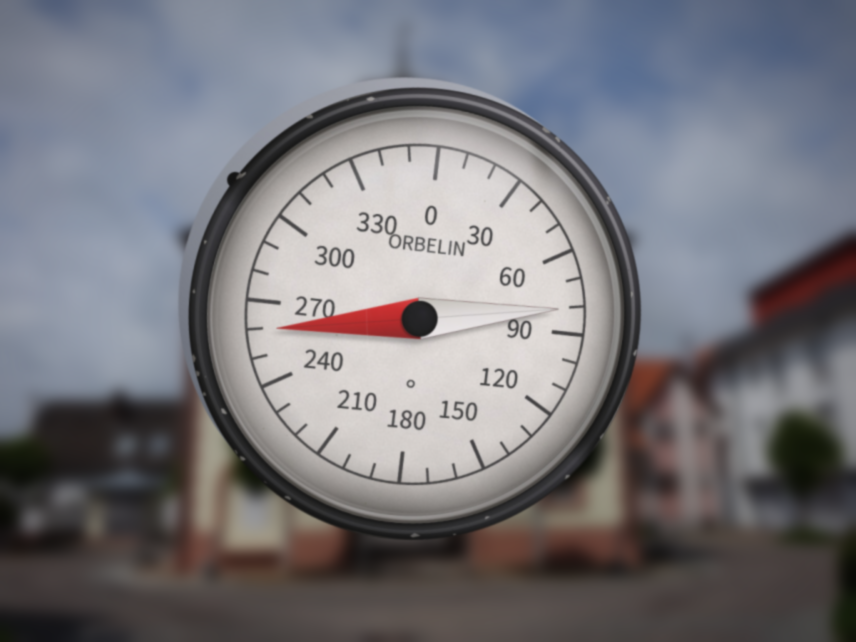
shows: 260 °
